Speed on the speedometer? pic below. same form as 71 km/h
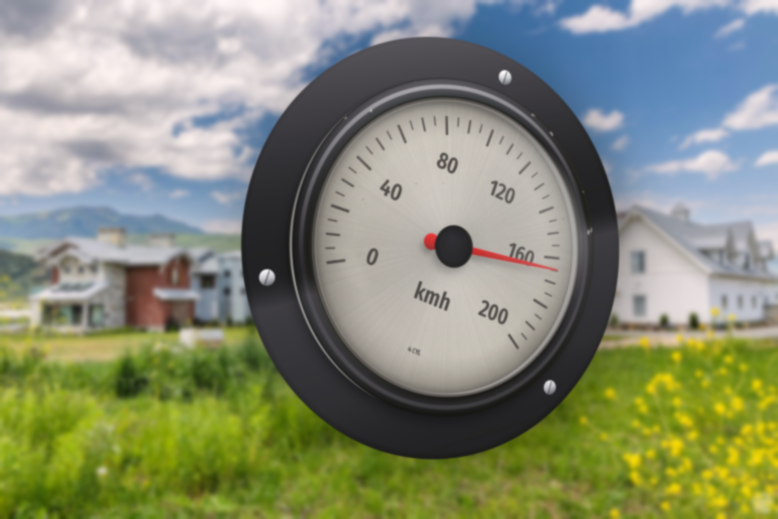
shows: 165 km/h
